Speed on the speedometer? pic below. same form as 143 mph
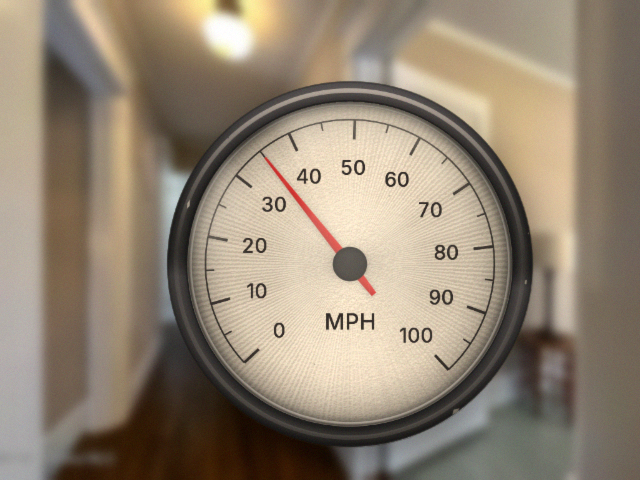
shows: 35 mph
